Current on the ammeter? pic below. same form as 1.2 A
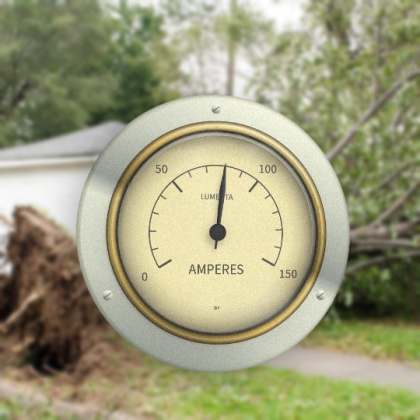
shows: 80 A
